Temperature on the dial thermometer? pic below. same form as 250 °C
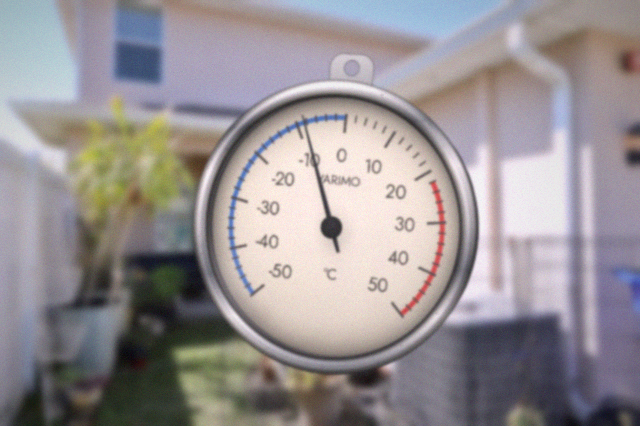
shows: -8 °C
